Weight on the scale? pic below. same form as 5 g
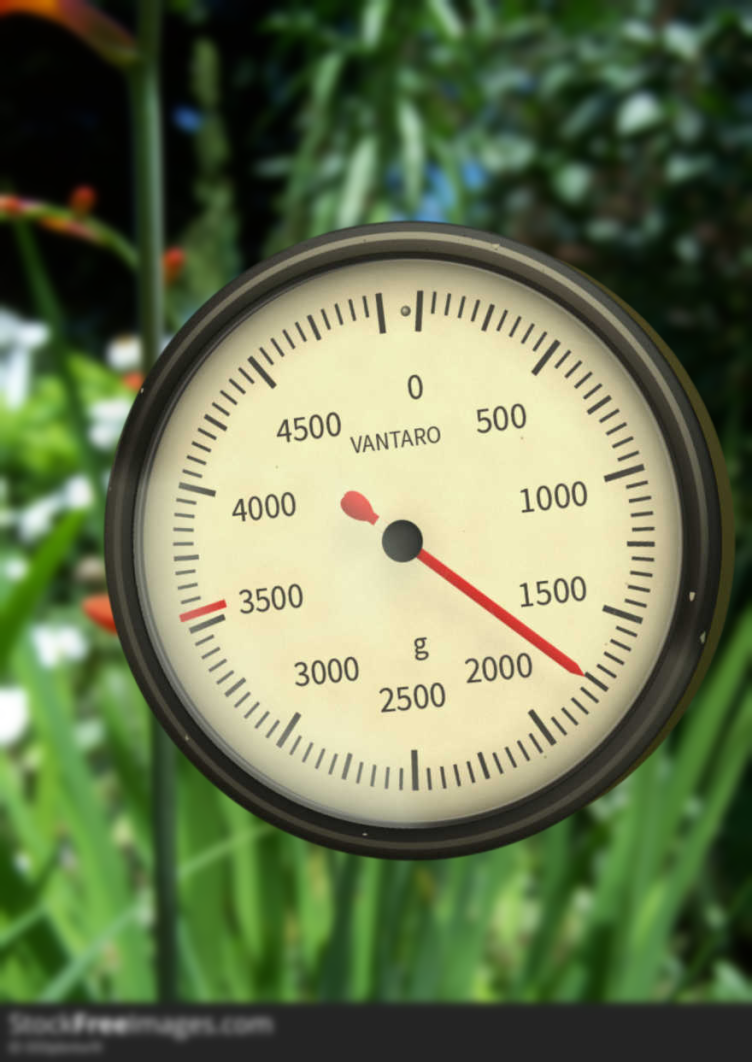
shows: 1750 g
